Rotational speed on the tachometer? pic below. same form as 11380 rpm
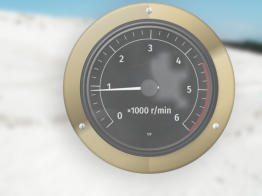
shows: 900 rpm
